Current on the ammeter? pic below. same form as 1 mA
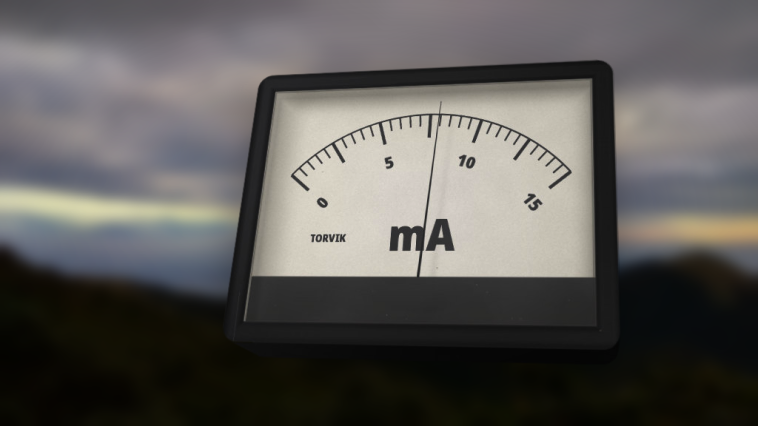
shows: 8 mA
